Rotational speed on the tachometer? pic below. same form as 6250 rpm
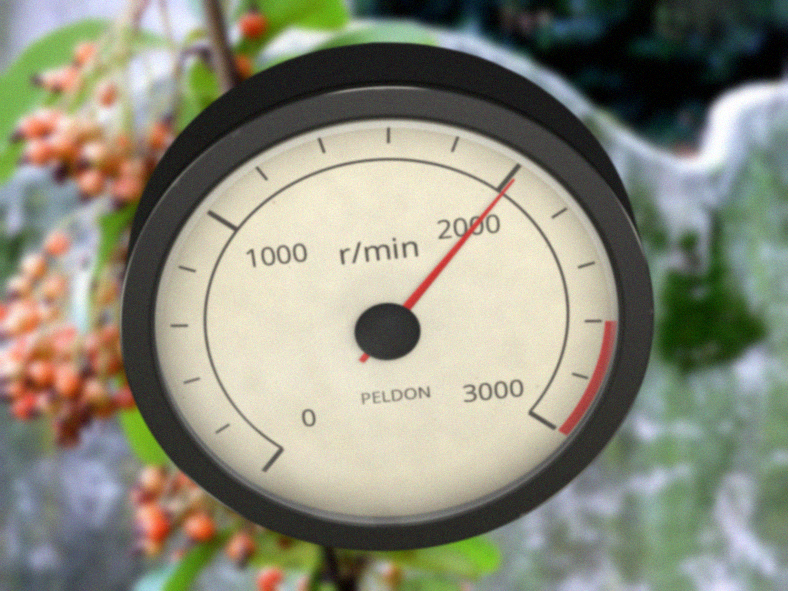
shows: 2000 rpm
